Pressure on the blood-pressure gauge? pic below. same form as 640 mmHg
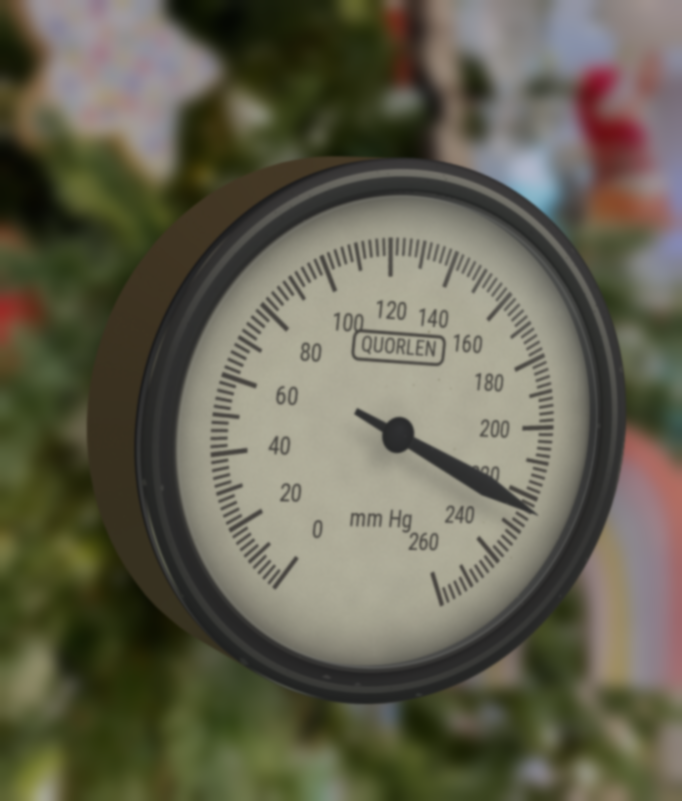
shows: 224 mmHg
